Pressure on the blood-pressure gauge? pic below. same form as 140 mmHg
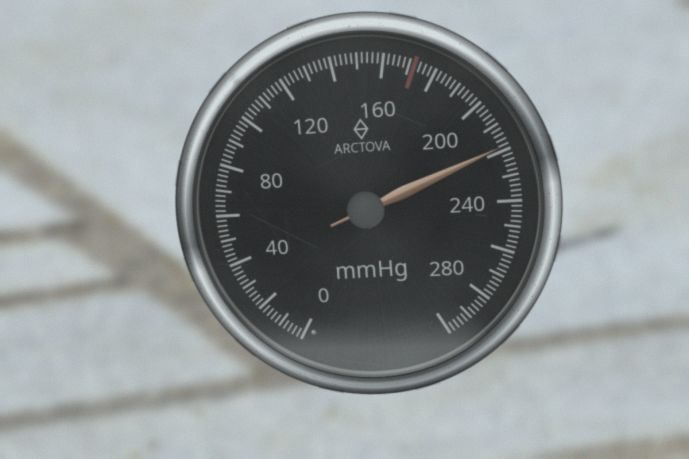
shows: 218 mmHg
